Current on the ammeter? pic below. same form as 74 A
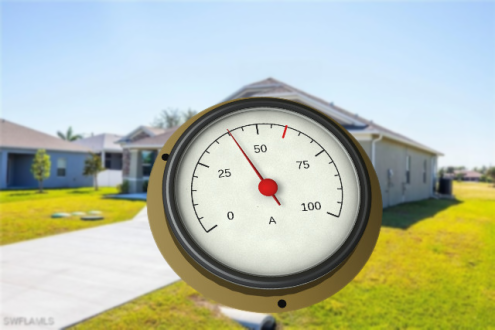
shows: 40 A
